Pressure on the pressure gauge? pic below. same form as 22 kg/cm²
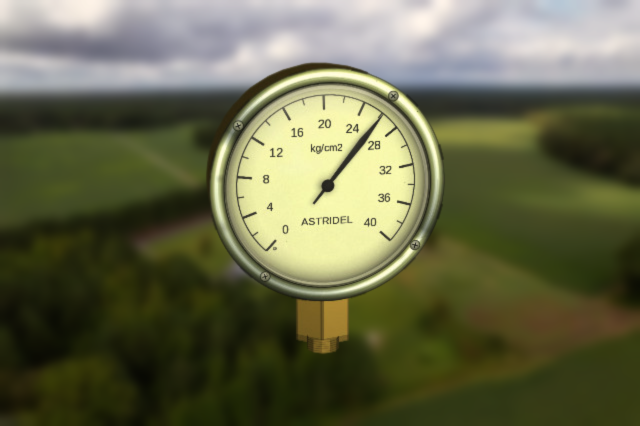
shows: 26 kg/cm²
